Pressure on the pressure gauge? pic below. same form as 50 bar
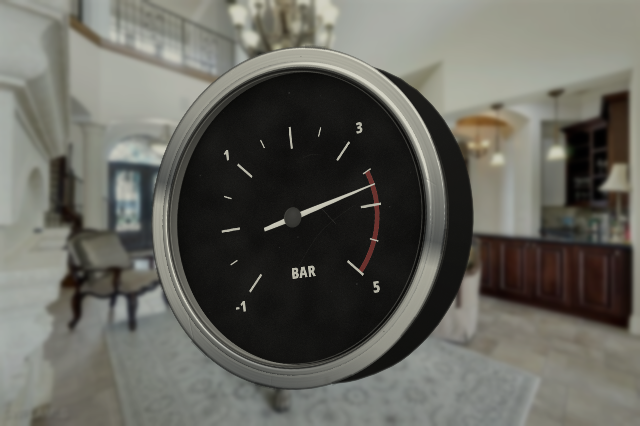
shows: 3.75 bar
